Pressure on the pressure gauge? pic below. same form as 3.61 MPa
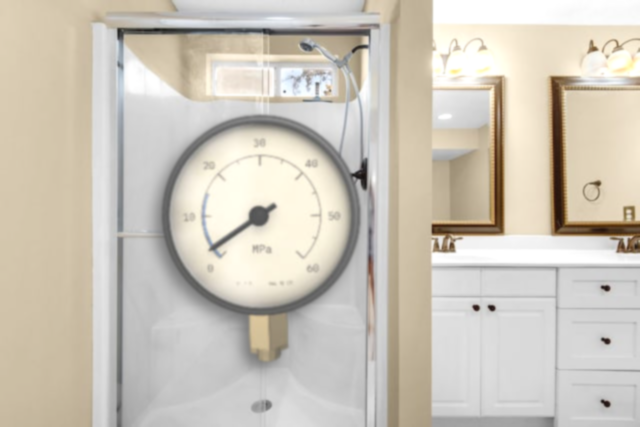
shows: 2.5 MPa
